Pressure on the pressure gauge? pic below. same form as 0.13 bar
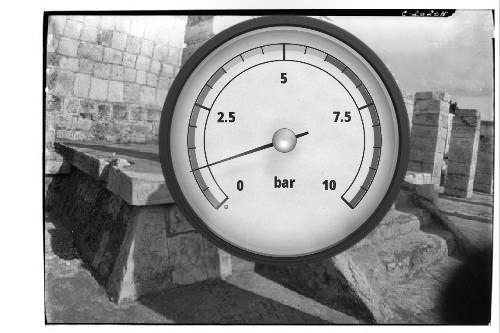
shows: 1 bar
